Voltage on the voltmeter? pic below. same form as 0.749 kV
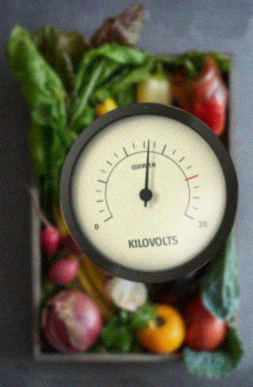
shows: 10.5 kV
